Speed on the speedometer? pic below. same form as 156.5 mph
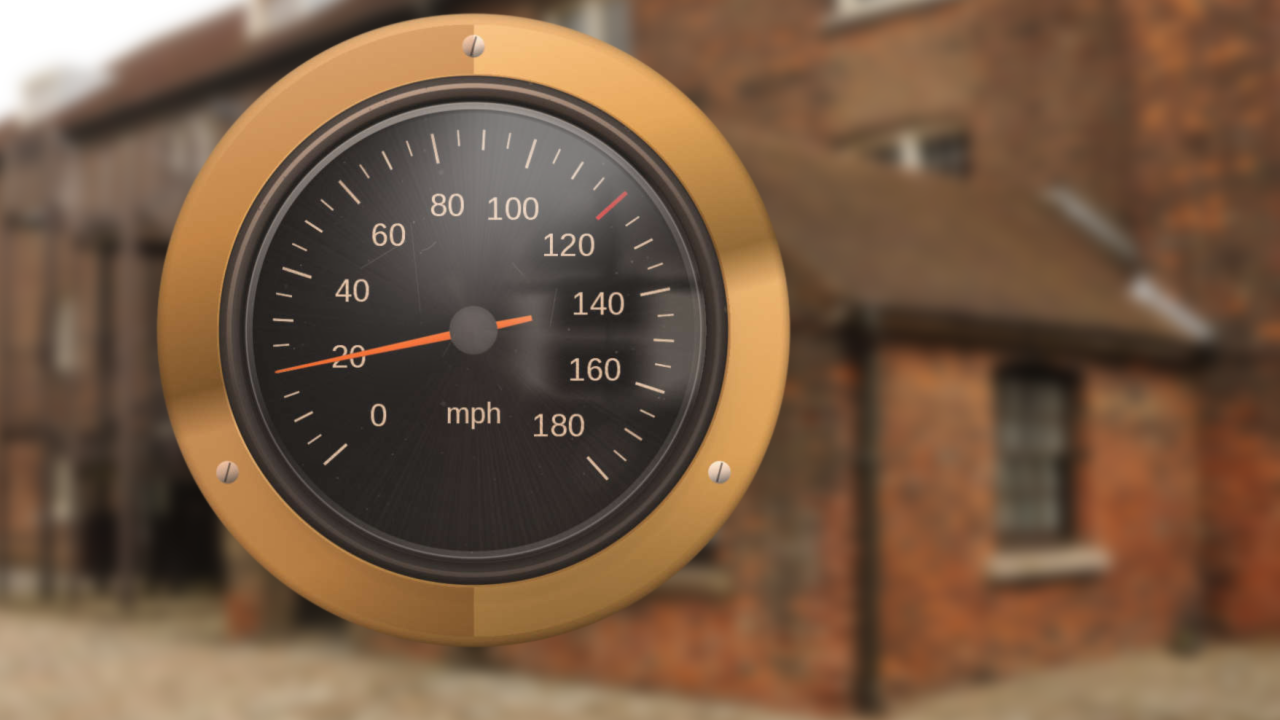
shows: 20 mph
